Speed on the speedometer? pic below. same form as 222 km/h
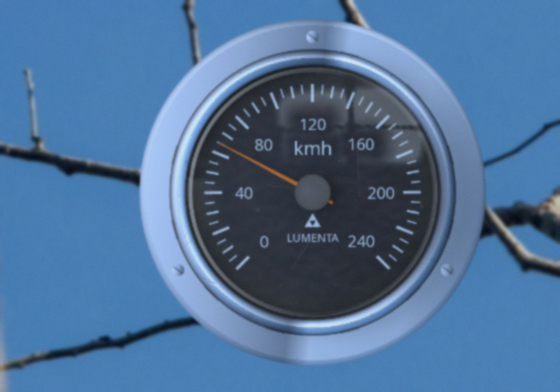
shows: 65 km/h
